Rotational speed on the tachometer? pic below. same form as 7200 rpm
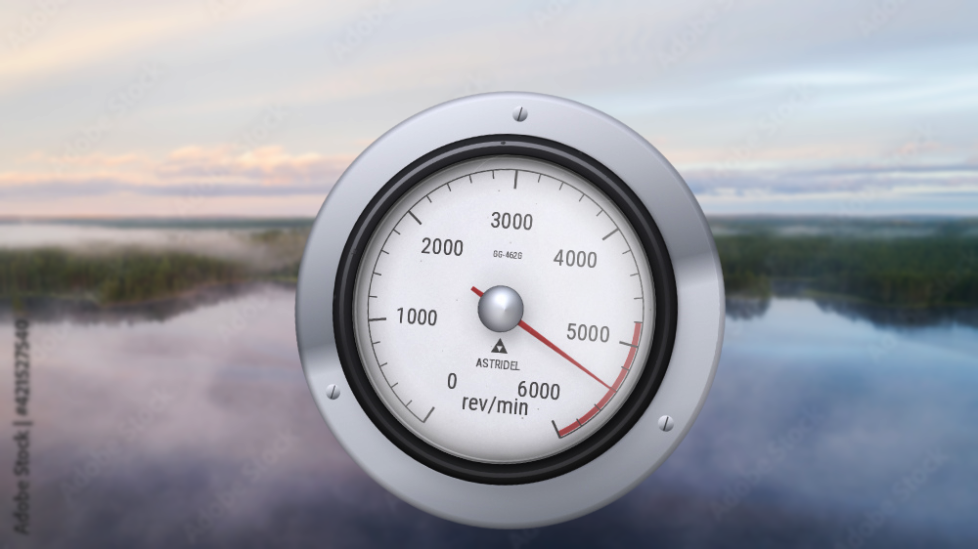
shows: 5400 rpm
